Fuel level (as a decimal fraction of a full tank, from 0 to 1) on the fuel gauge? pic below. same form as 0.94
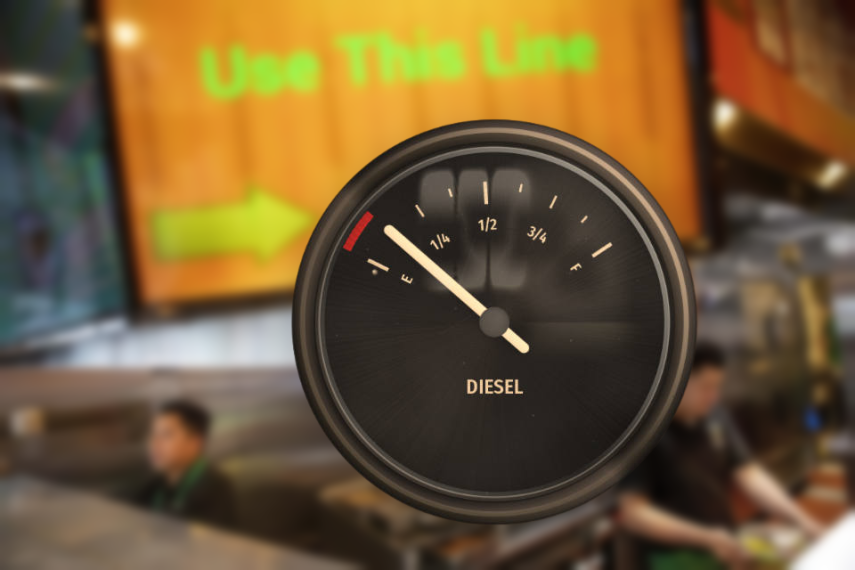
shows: 0.125
